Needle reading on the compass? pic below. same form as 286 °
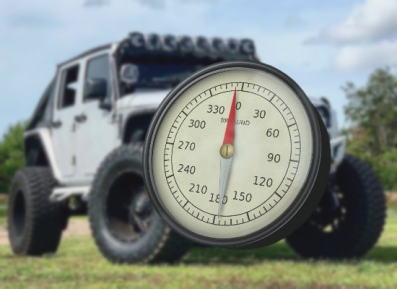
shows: 355 °
